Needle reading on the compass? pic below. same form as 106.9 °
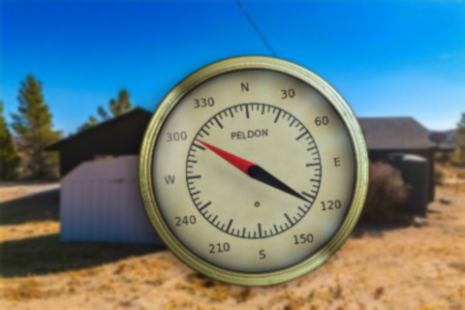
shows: 305 °
